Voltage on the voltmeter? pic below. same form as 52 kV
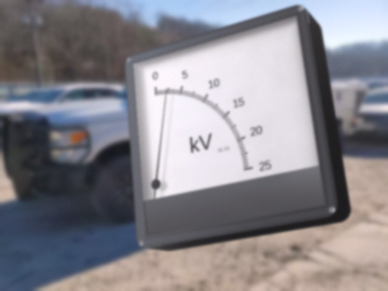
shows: 2.5 kV
